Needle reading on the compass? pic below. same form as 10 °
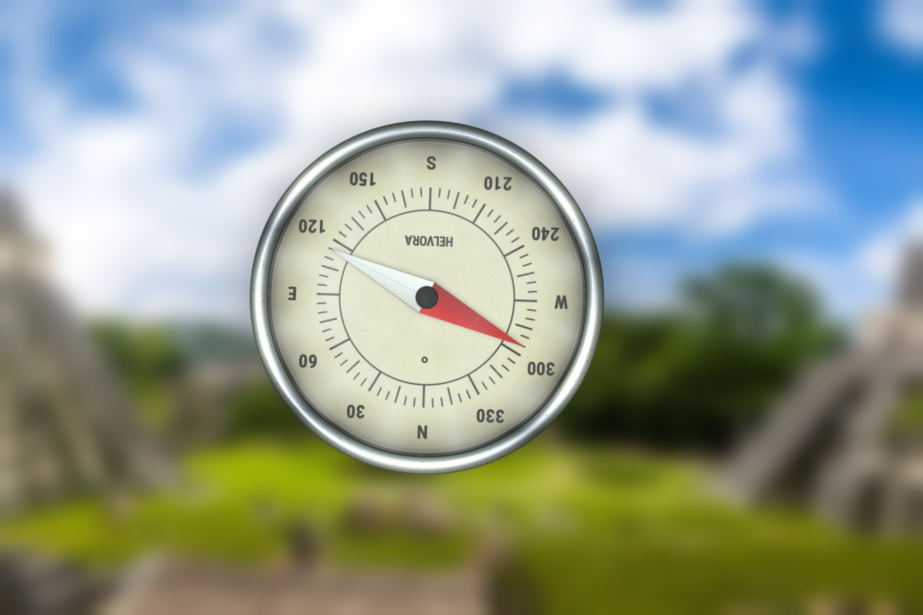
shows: 295 °
